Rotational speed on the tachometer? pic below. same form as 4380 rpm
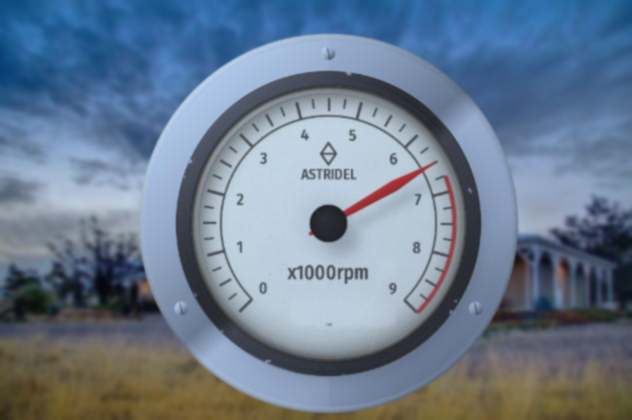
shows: 6500 rpm
